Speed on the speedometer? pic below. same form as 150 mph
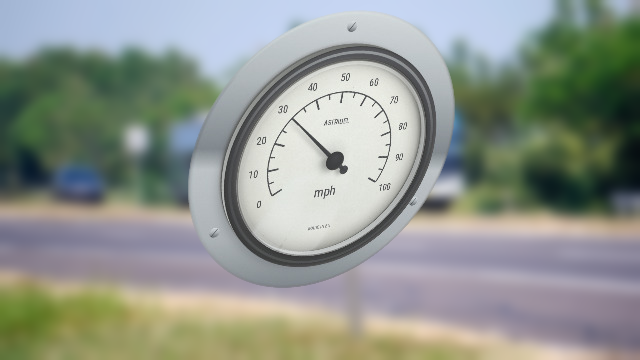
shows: 30 mph
